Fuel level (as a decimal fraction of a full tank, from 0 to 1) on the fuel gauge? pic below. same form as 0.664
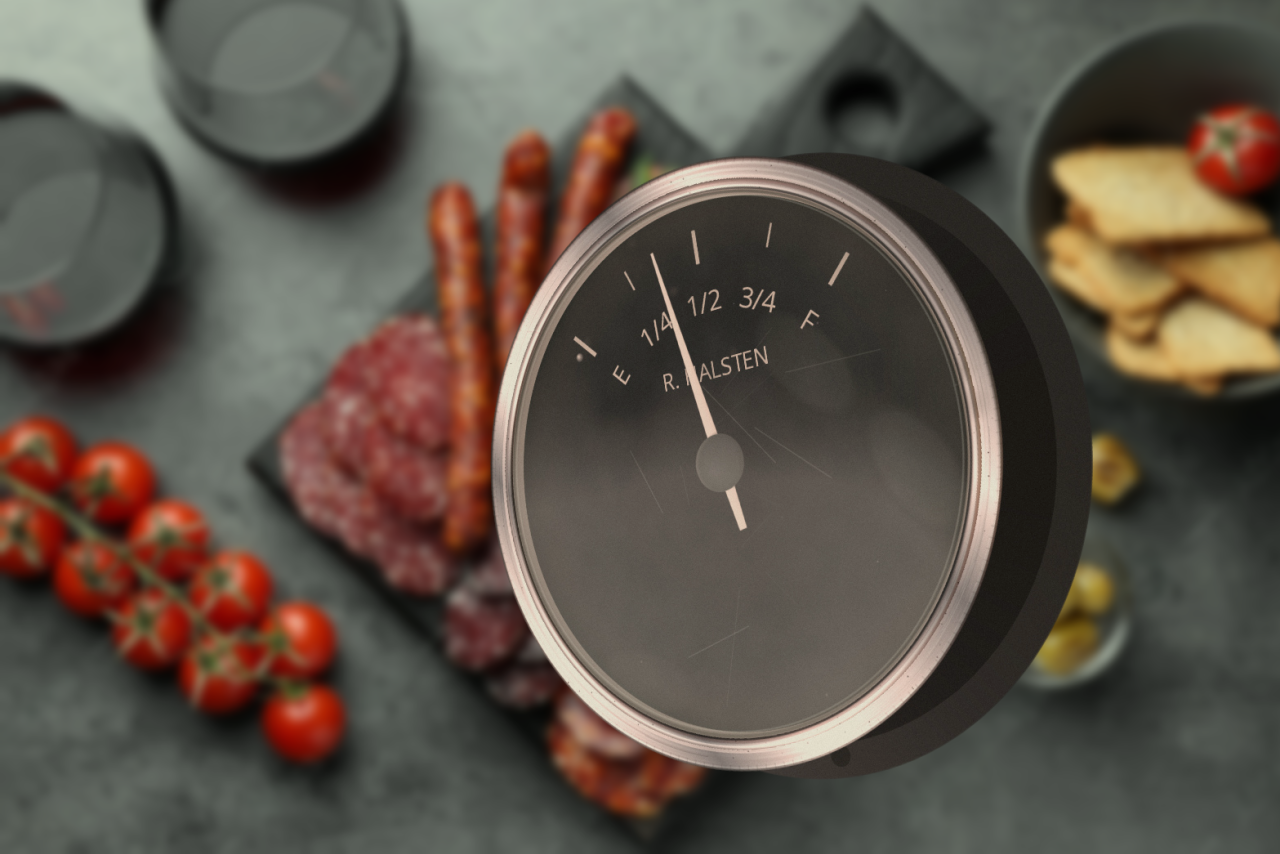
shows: 0.375
